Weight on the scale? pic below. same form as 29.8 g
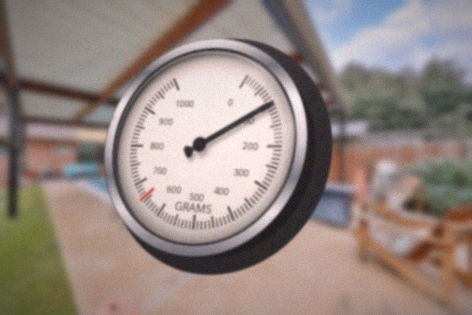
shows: 100 g
